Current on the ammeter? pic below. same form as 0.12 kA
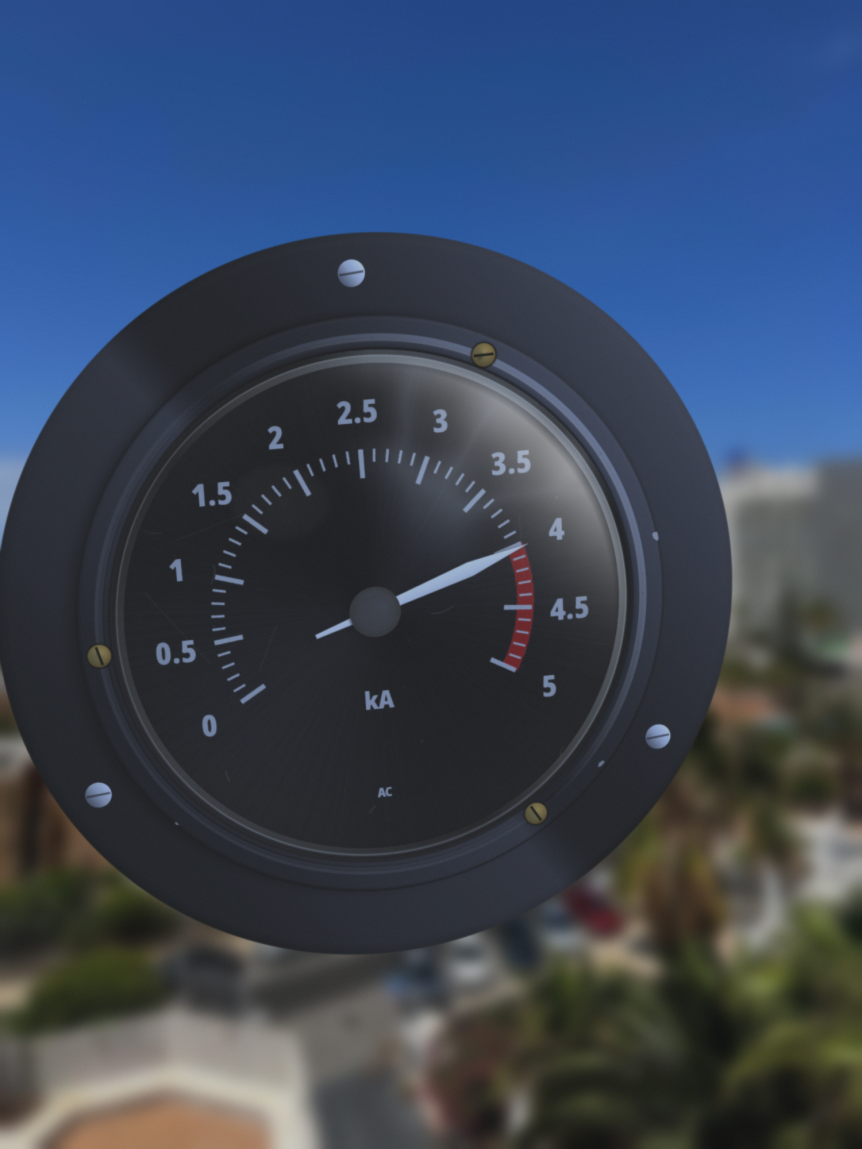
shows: 4 kA
